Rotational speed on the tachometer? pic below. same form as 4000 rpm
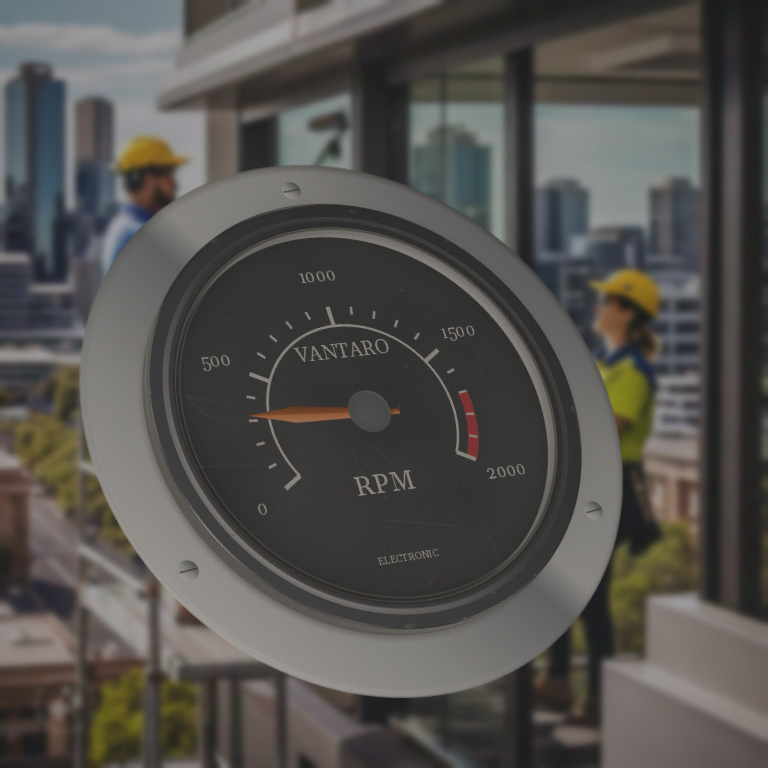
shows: 300 rpm
